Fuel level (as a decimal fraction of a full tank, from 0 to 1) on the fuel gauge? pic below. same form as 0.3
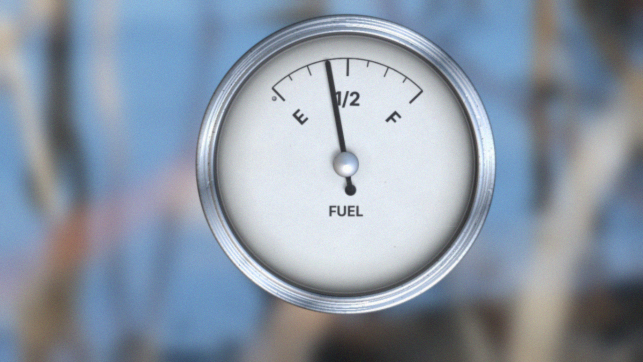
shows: 0.375
